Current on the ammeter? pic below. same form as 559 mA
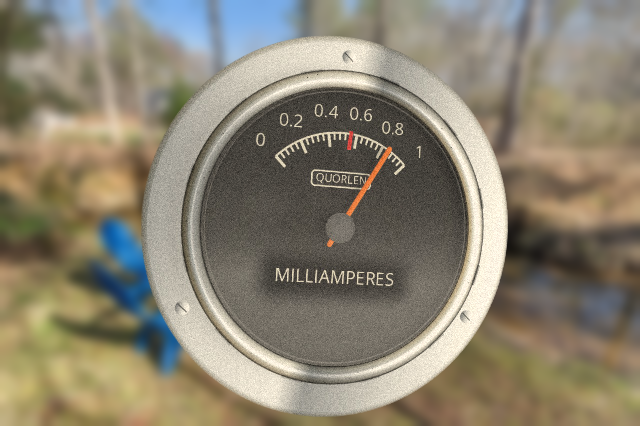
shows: 0.84 mA
